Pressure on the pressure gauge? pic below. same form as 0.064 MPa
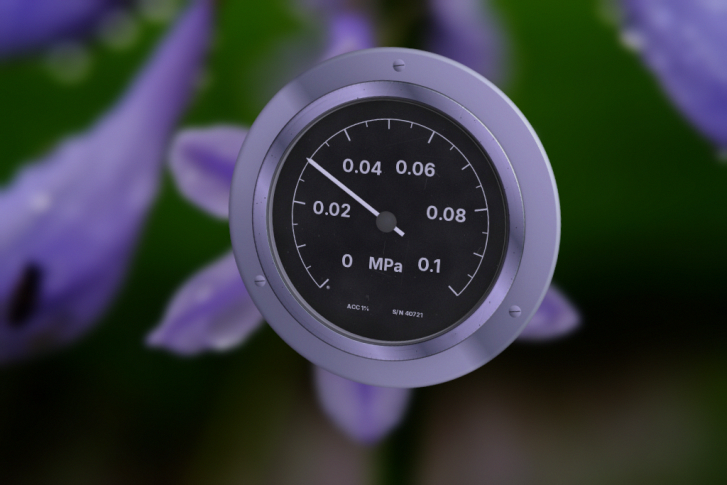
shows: 0.03 MPa
